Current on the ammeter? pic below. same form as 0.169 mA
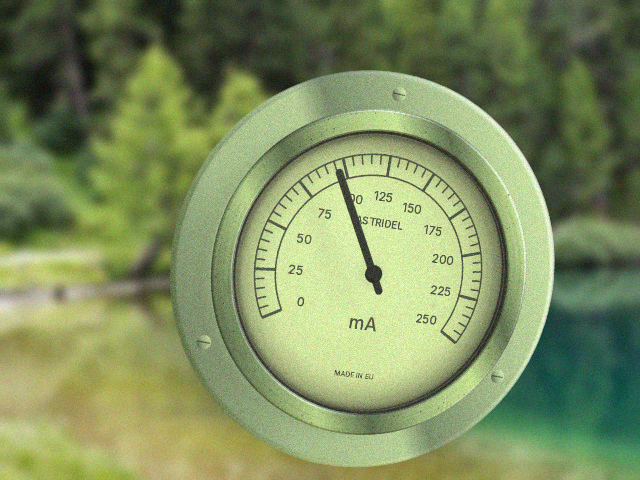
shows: 95 mA
